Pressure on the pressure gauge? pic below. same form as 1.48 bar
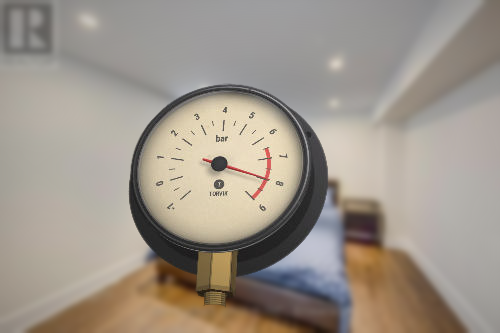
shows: 8 bar
